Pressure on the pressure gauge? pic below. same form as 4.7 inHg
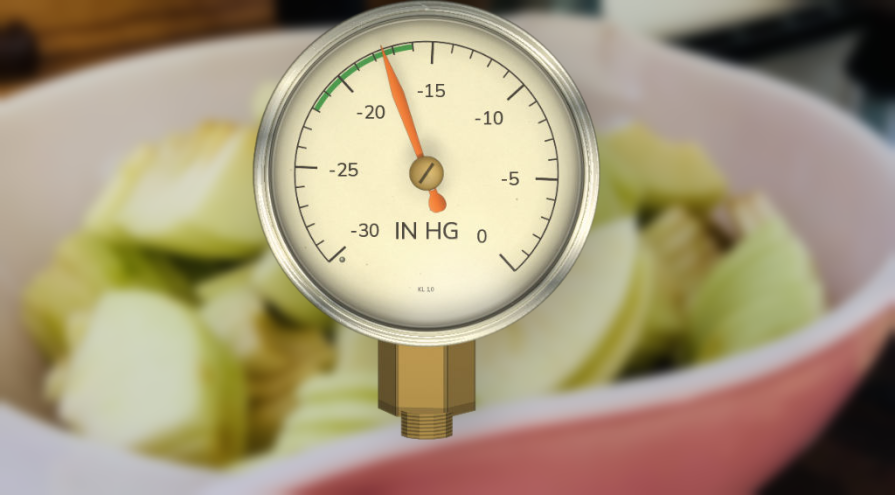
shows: -17.5 inHg
